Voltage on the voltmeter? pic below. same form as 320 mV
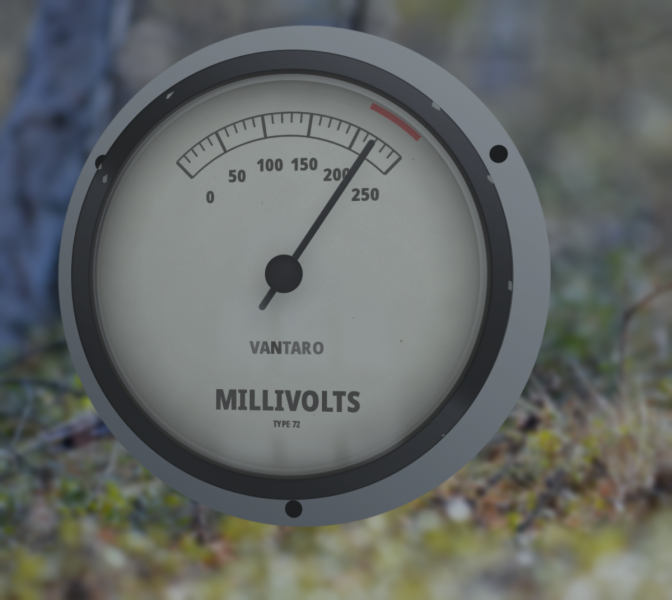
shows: 220 mV
